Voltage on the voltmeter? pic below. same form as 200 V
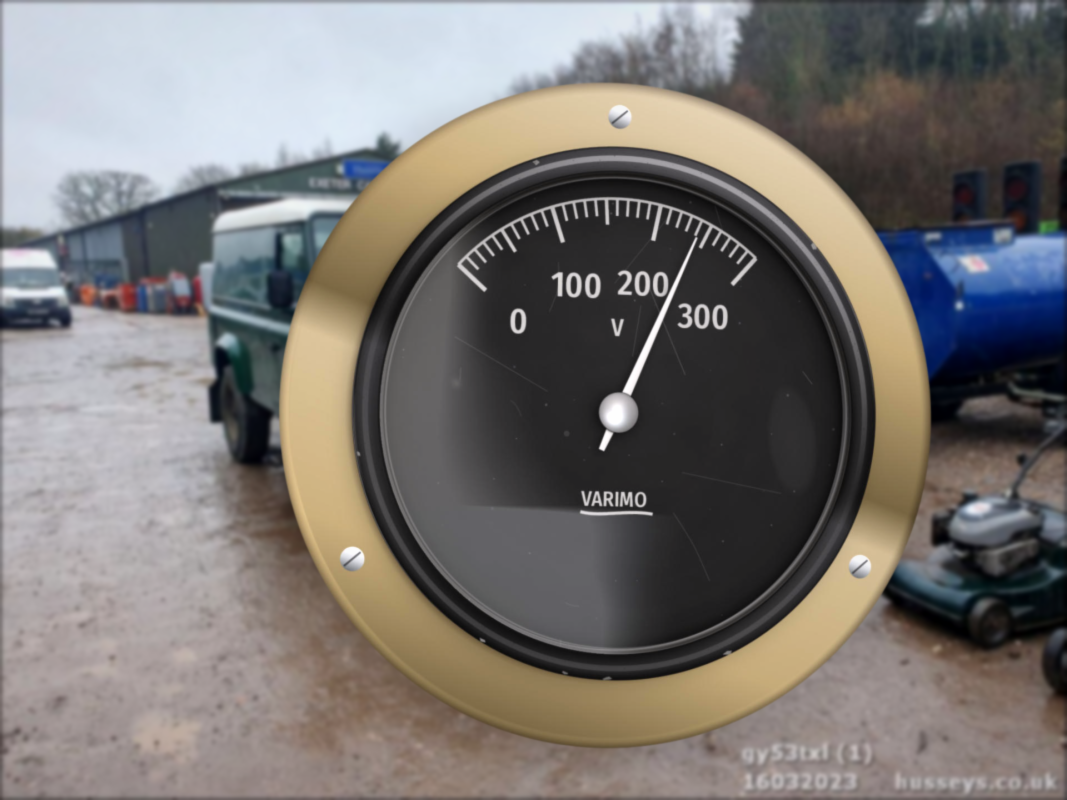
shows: 240 V
